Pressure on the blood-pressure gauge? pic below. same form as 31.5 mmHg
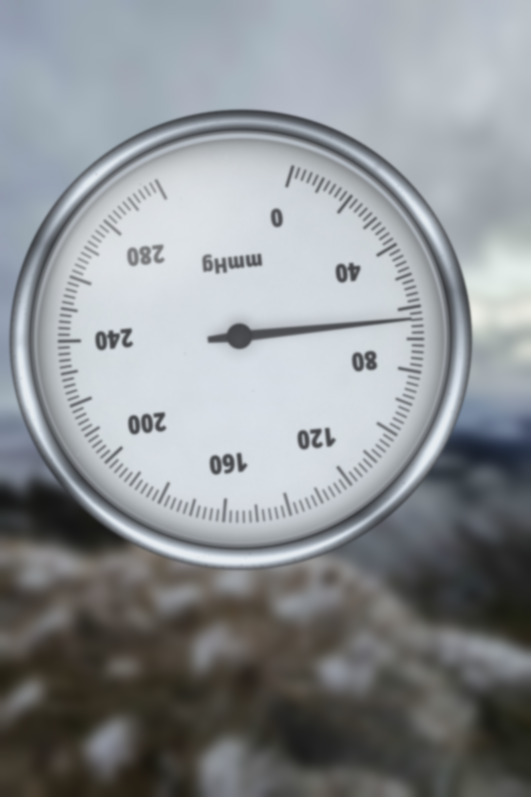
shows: 64 mmHg
